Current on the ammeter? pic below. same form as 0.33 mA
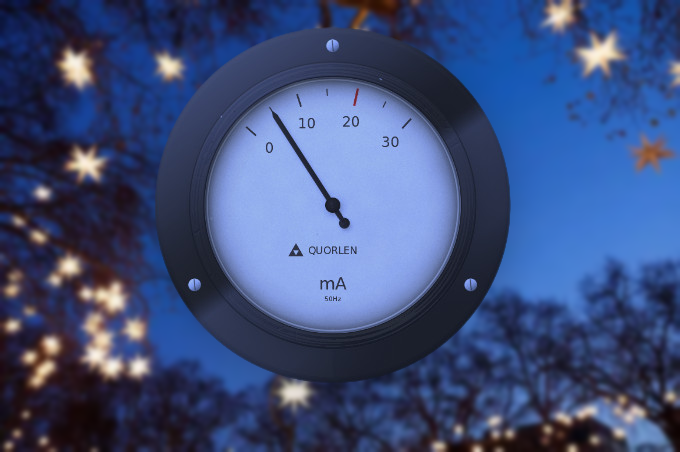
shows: 5 mA
